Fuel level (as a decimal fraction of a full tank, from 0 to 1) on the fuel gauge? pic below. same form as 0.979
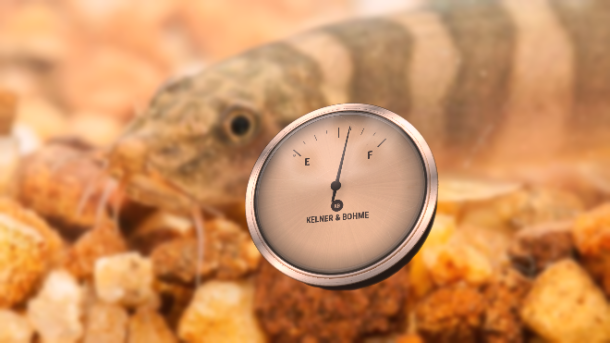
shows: 0.625
